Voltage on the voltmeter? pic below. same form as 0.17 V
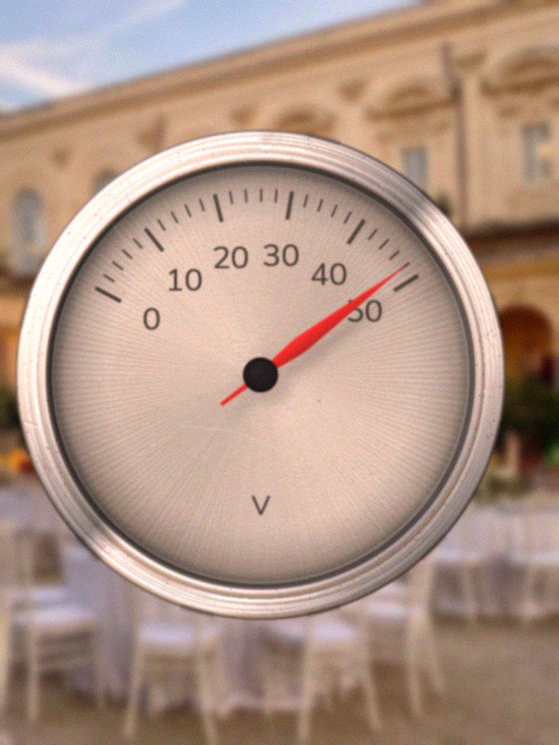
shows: 48 V
